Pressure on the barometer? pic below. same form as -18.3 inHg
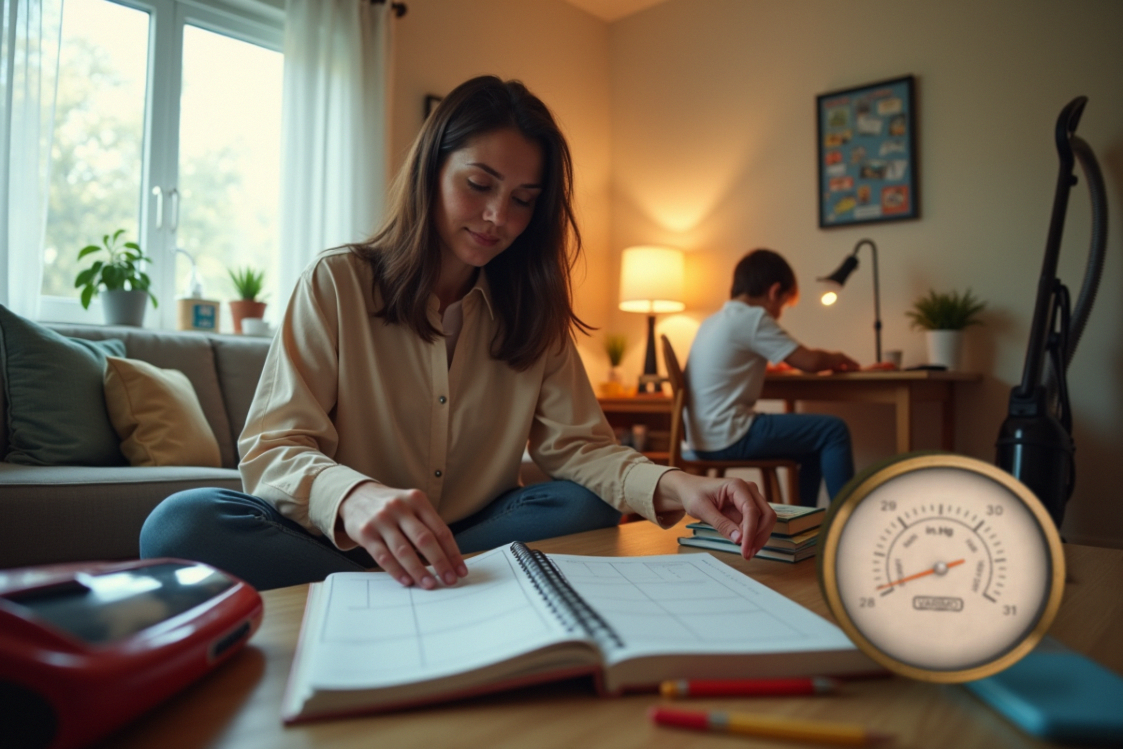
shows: 28.1 inHg
